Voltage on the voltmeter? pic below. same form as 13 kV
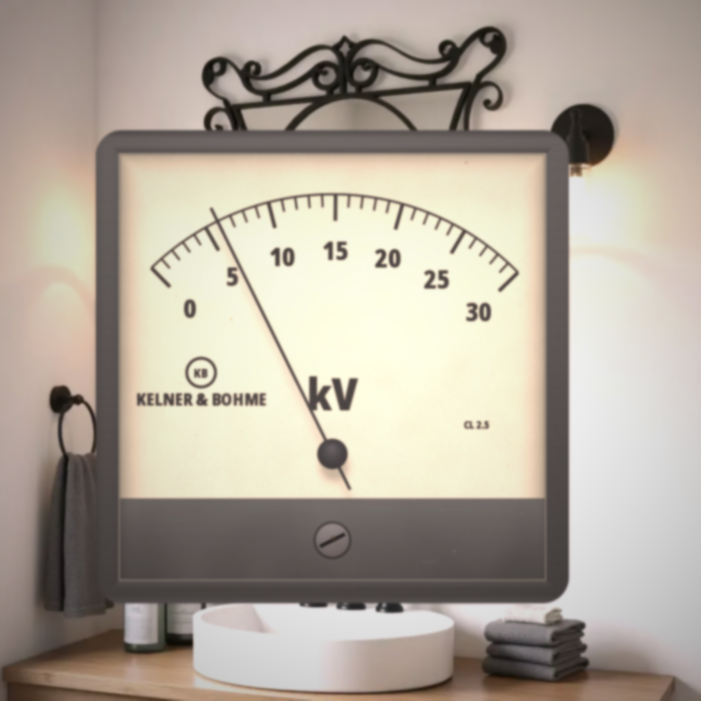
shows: 6 kV
